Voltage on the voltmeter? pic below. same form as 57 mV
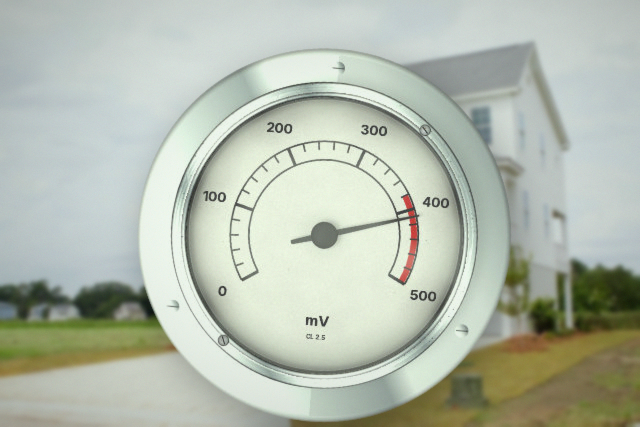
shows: 410 mV
